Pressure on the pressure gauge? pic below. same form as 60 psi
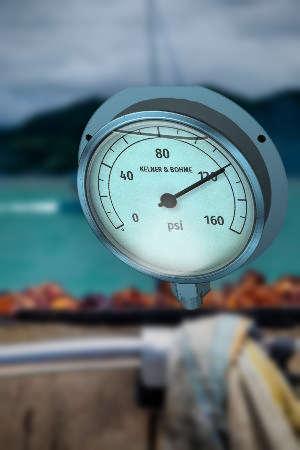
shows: 120 psi
